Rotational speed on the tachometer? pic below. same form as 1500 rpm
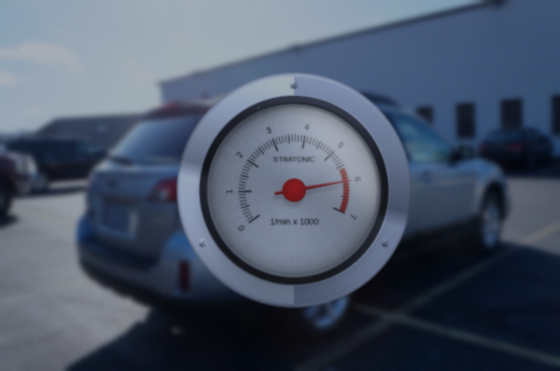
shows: 6000 rpm
